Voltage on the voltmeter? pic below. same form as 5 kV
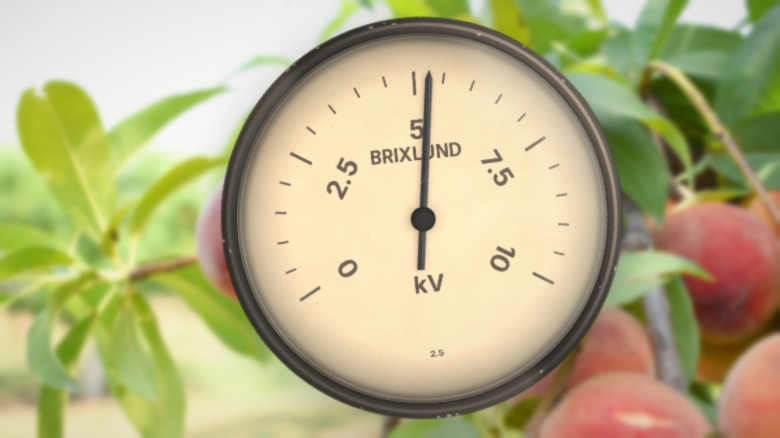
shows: 5.25 kV
